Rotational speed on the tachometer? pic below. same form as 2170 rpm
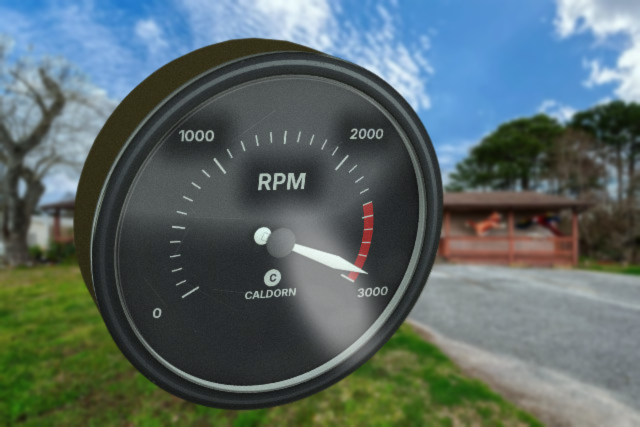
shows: 2900 rpm
